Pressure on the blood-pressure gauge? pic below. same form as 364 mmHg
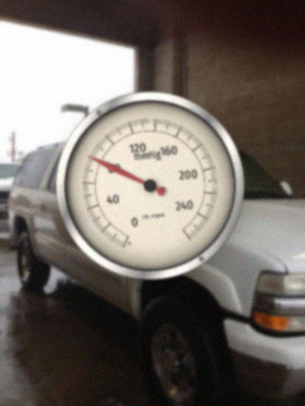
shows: 80 mmHg
